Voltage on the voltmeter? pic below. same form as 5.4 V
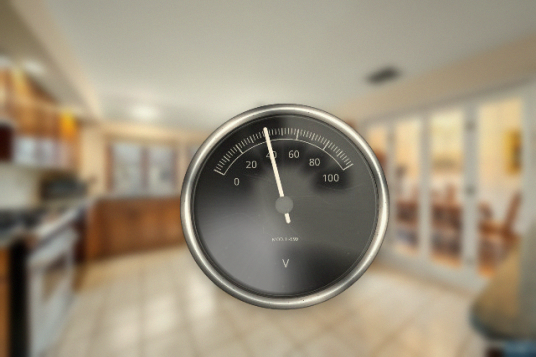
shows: 40 V
